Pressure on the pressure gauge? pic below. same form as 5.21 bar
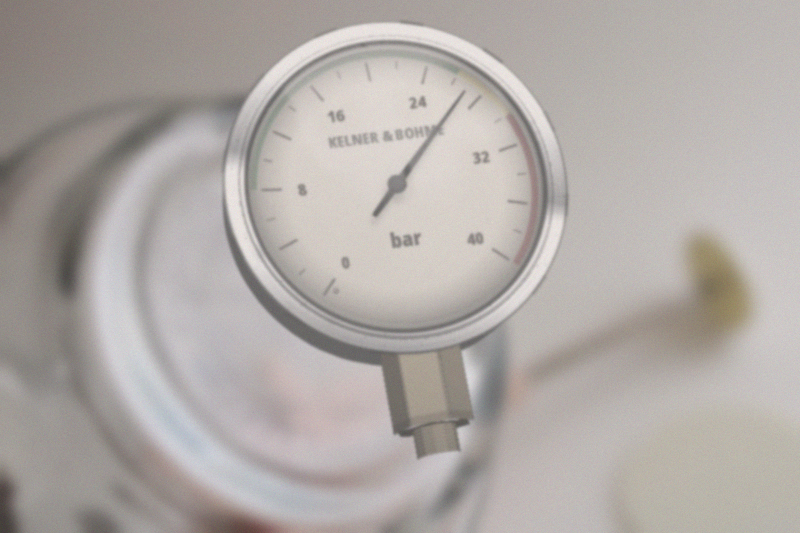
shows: 27 bar
